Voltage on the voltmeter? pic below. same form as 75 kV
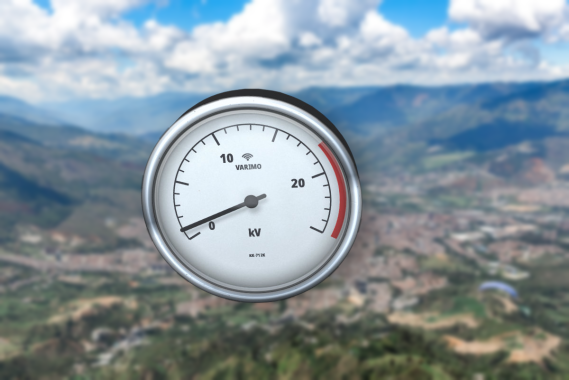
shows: 1 kV
